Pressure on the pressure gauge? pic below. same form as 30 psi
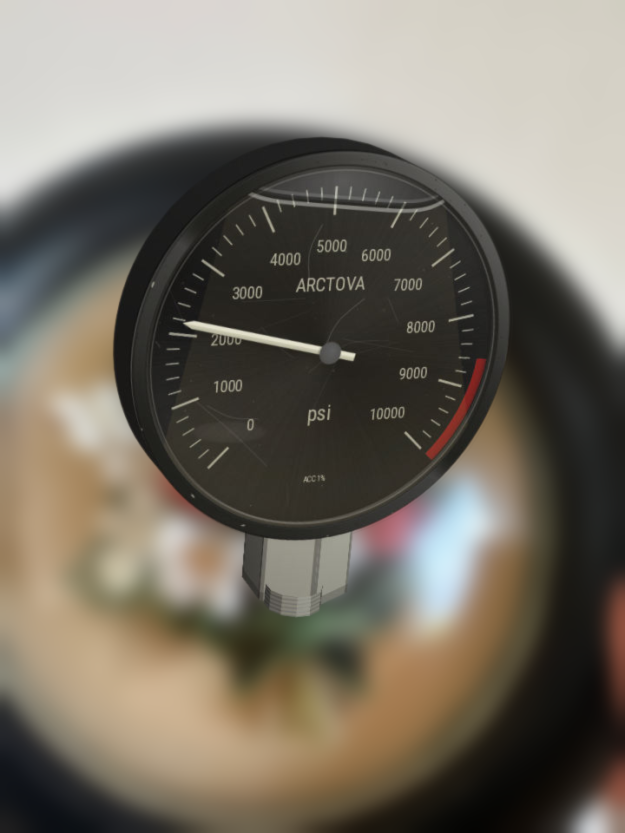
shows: 2200 psi
